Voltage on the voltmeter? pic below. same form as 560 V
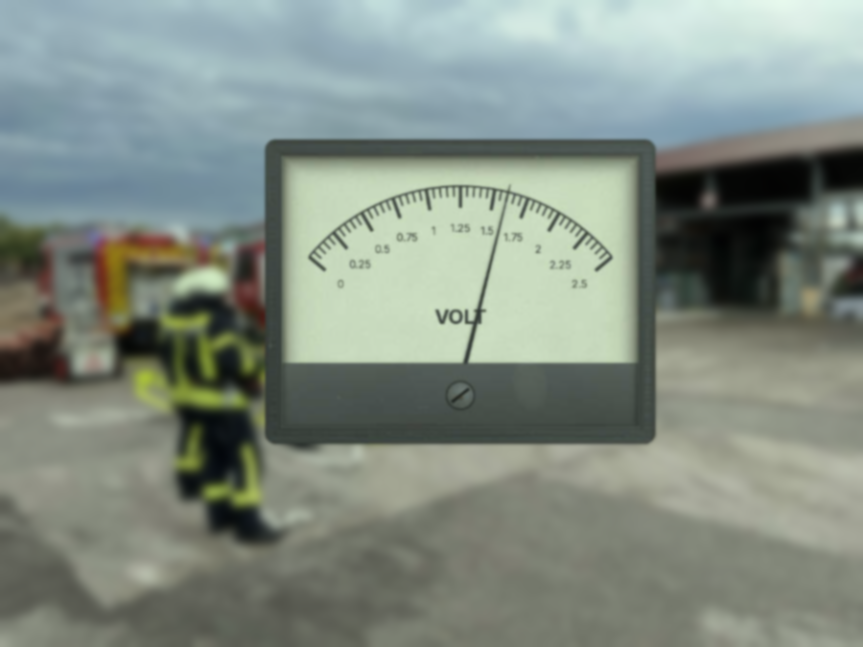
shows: 1.6 V
